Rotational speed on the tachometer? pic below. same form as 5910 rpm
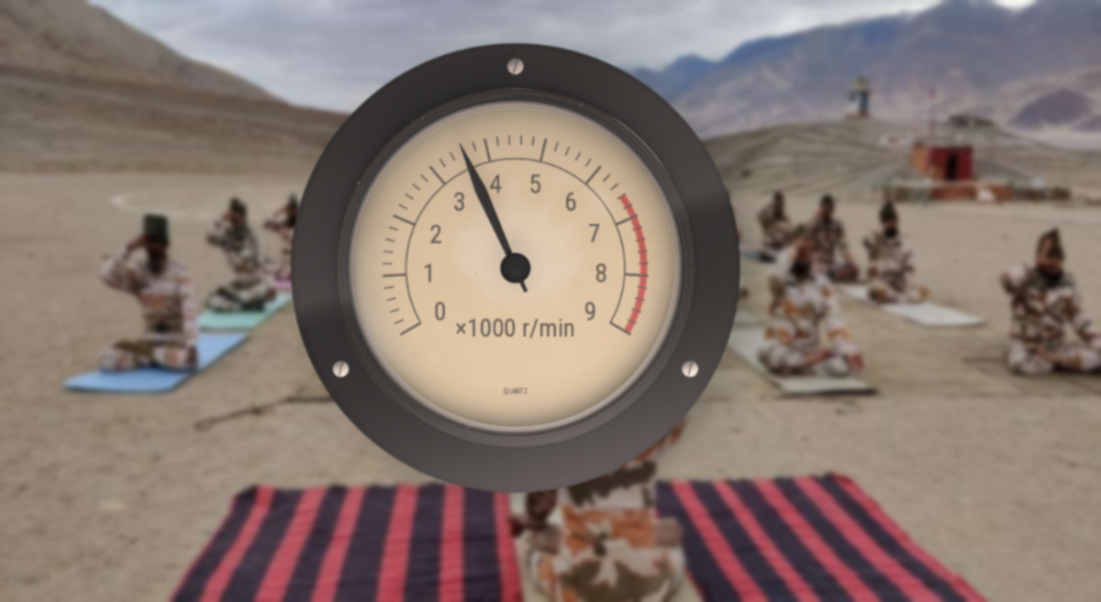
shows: 3600 rpm
